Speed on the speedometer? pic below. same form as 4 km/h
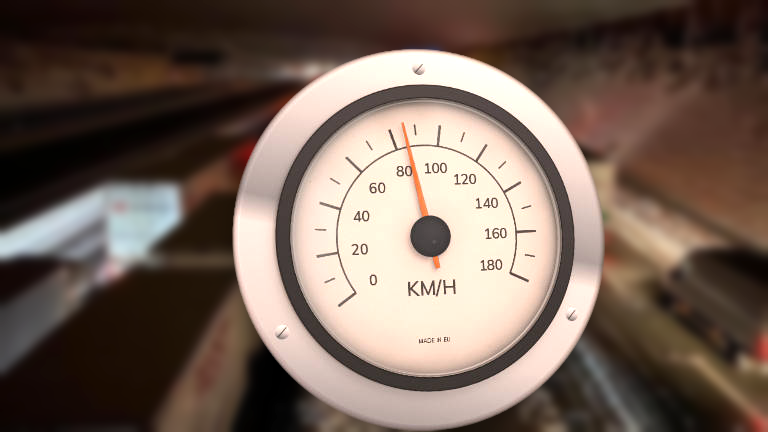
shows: 85 km/h
